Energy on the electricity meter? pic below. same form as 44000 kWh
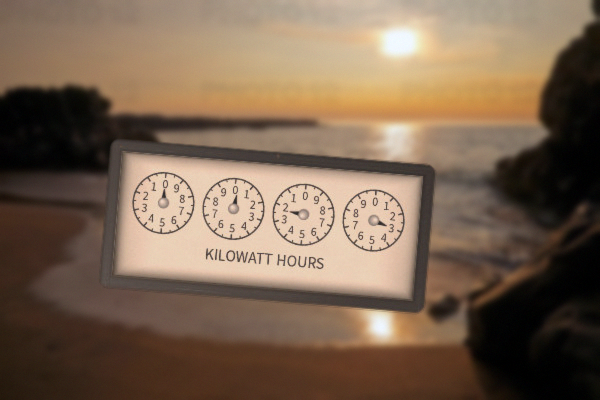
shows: 23 kWh
